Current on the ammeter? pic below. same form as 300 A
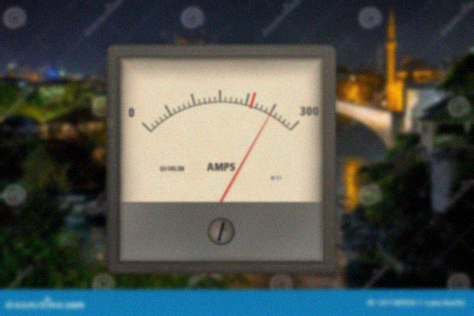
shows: 250 A
